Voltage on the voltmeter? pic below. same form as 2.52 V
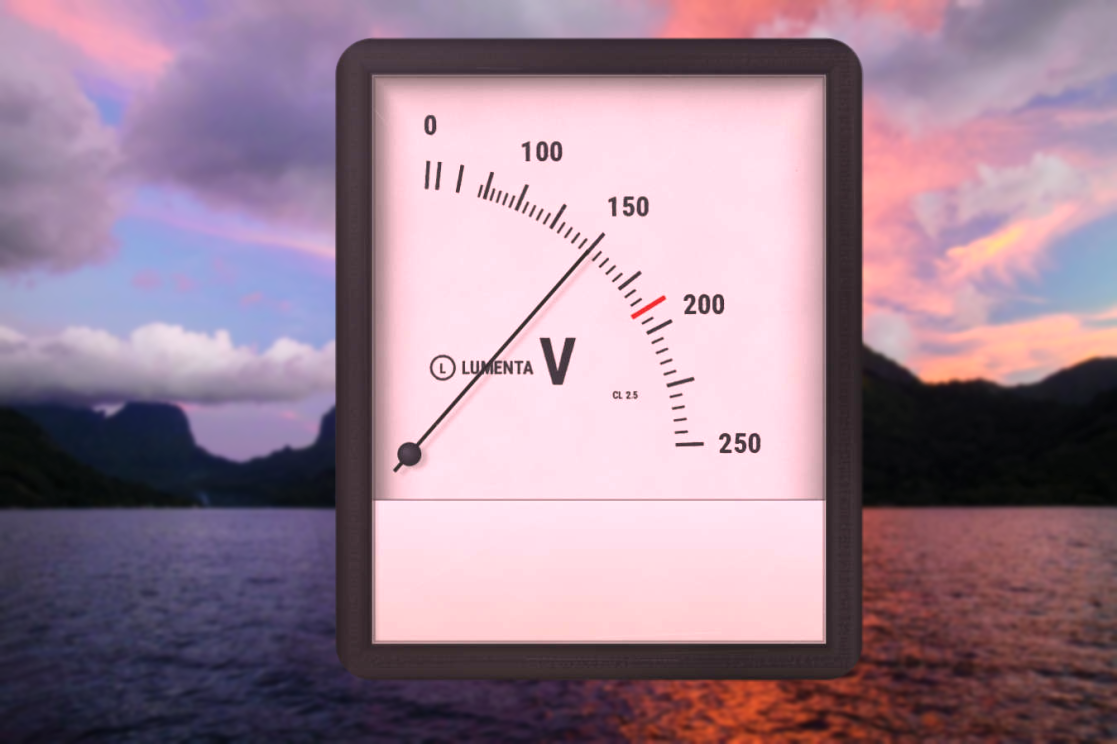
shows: 150 V
